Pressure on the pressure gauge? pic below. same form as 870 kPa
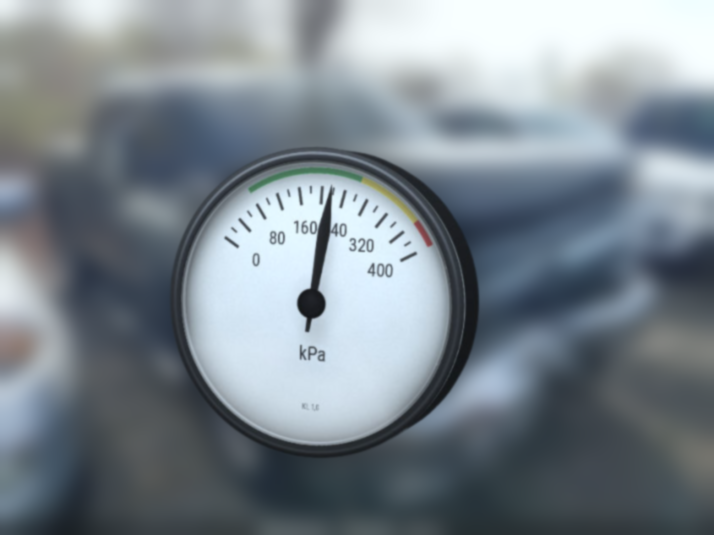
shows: 220 kPa
